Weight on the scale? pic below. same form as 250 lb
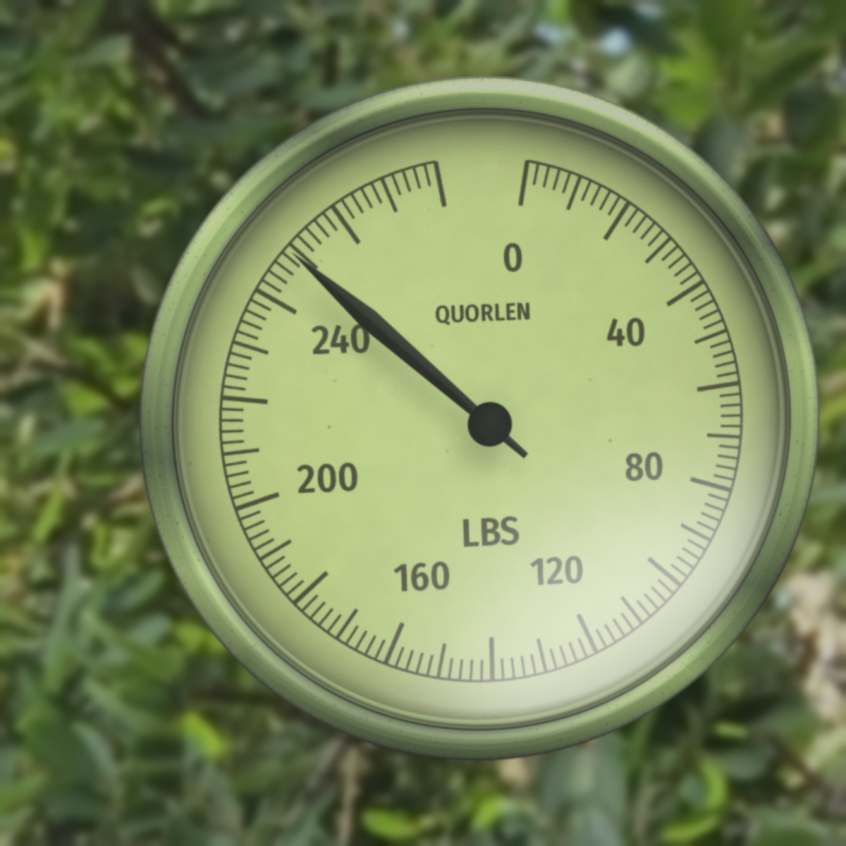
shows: 249 lb
